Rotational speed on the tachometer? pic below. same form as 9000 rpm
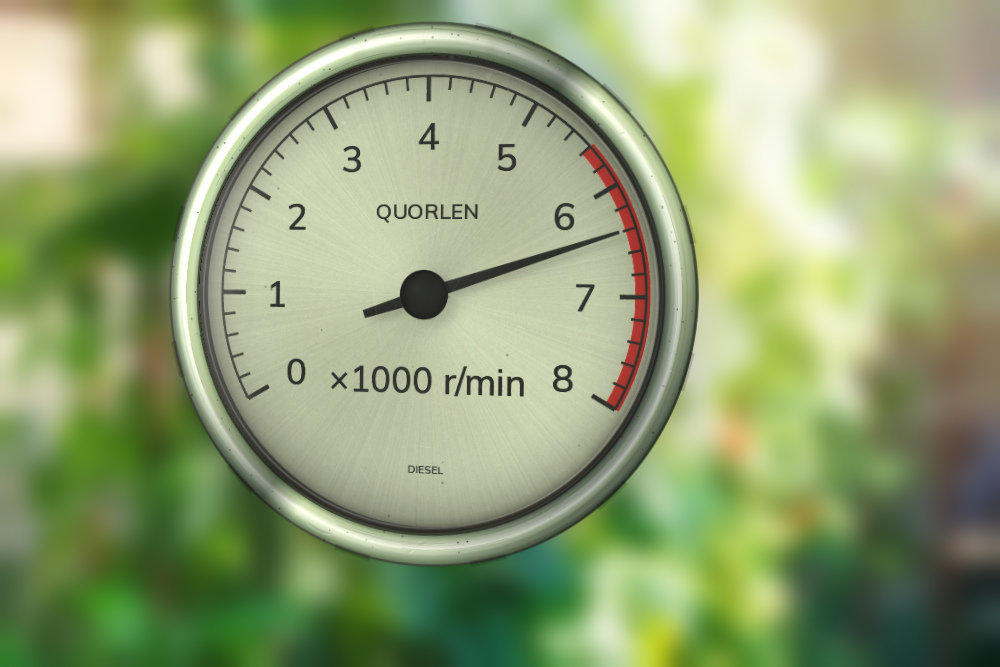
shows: 6400 rpm
